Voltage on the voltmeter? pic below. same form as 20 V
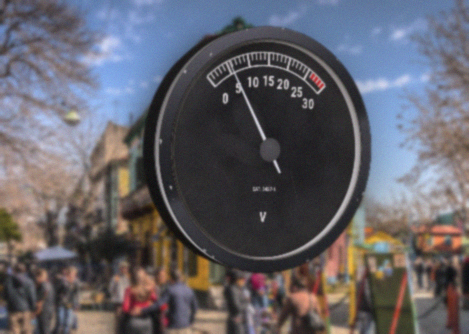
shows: 5 V
